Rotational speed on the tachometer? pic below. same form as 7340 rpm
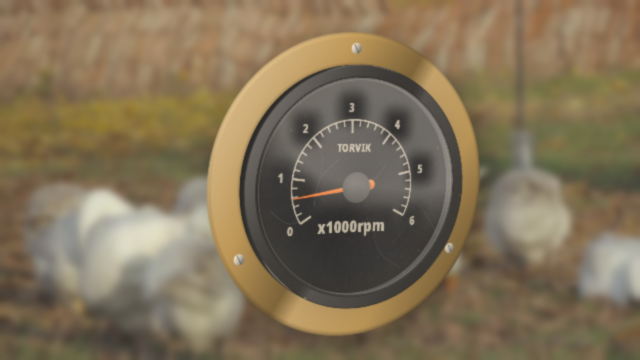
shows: 600 rpm
